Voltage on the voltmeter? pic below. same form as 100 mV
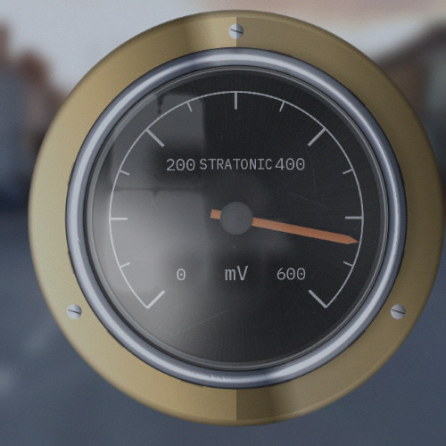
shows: 525 mV
